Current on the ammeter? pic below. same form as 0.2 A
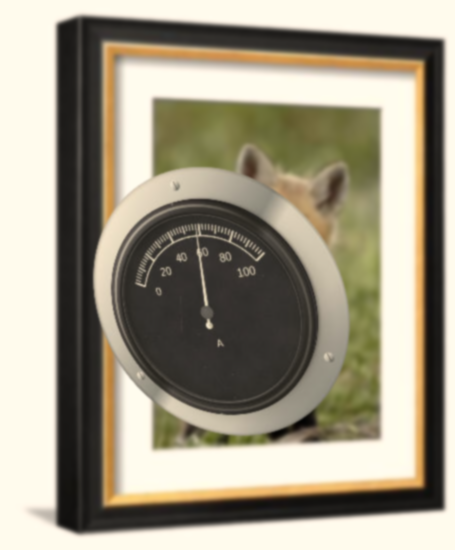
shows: 60 A
